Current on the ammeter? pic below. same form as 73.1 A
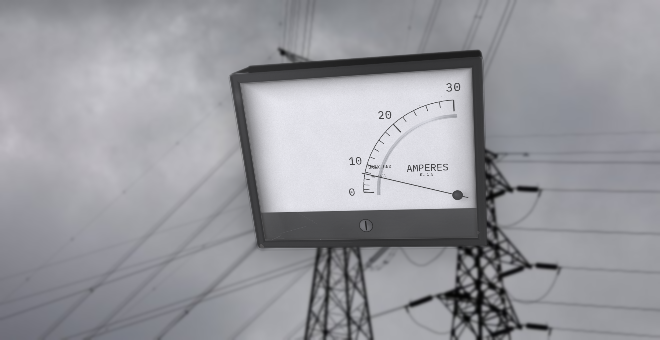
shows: 8 A
